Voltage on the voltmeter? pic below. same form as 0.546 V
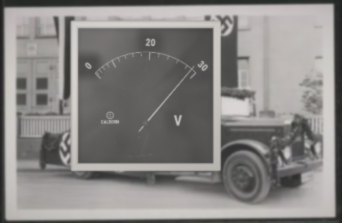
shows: 29 V
